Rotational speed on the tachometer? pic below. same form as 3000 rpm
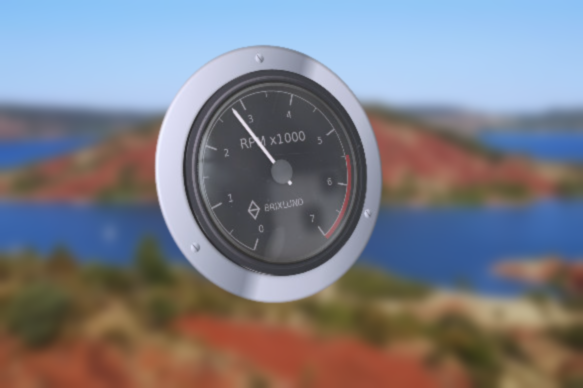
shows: 2750 rpm
